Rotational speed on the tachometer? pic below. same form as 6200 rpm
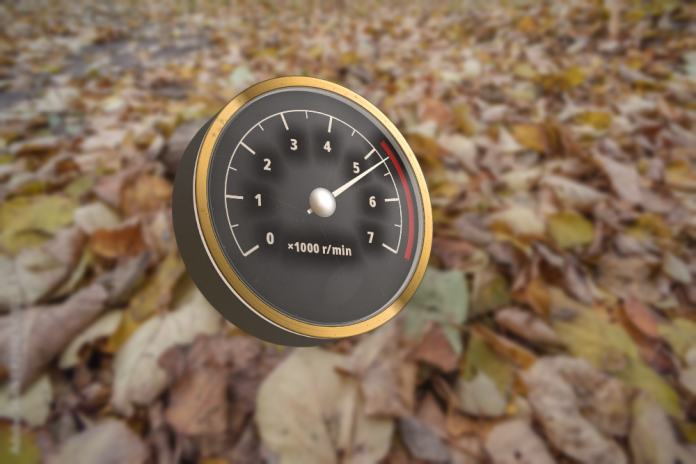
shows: 5250 rpm
